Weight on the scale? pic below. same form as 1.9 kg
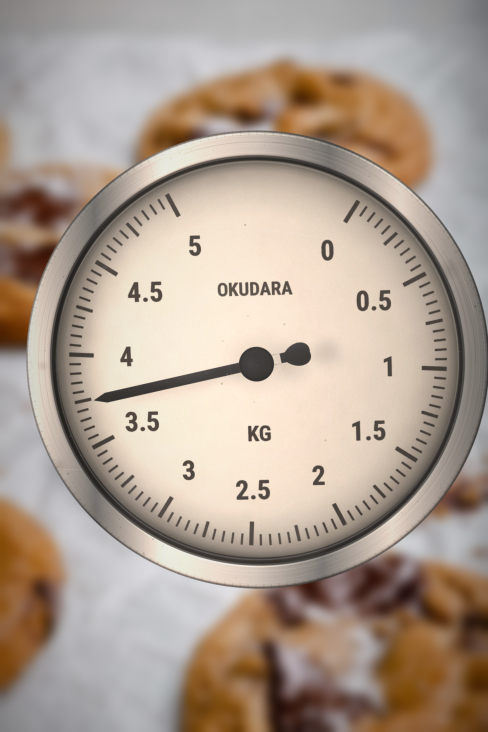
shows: 3.75 kg
